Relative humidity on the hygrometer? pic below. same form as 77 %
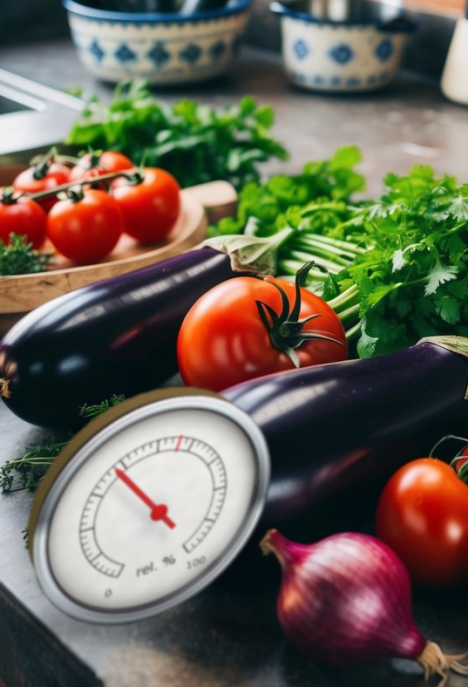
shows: 38 %
